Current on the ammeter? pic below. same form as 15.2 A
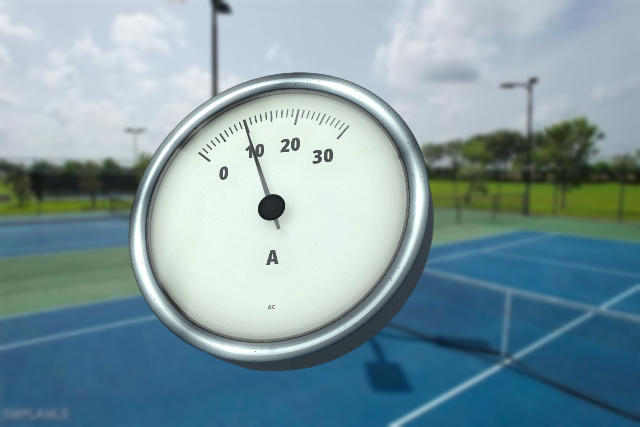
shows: 10 A
